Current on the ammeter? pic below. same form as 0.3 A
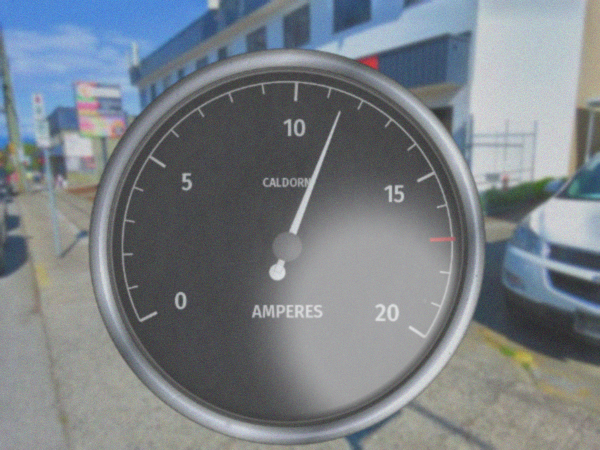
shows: 11.5 A
